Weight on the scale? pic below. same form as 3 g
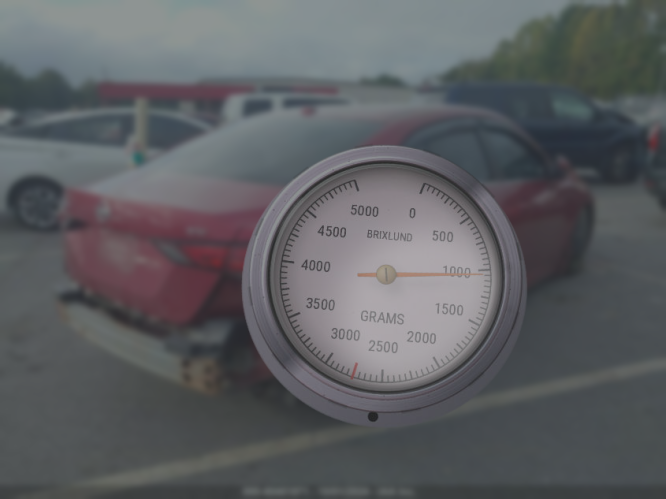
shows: 1050 g
